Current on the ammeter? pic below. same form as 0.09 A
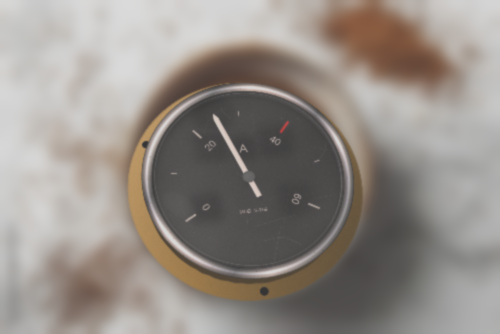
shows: 25 A
